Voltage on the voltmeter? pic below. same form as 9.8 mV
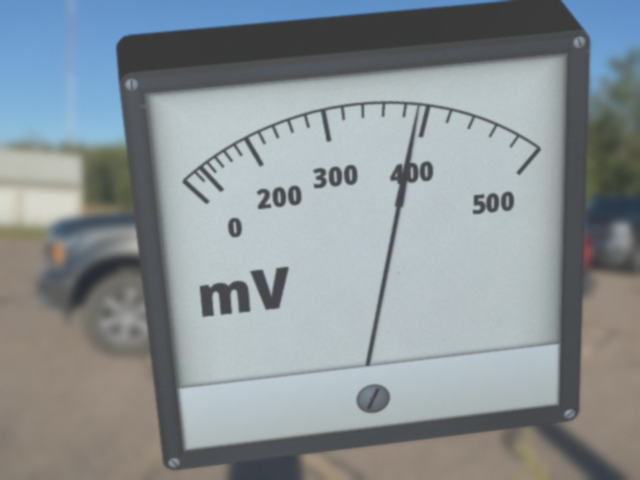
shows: 390 mV
